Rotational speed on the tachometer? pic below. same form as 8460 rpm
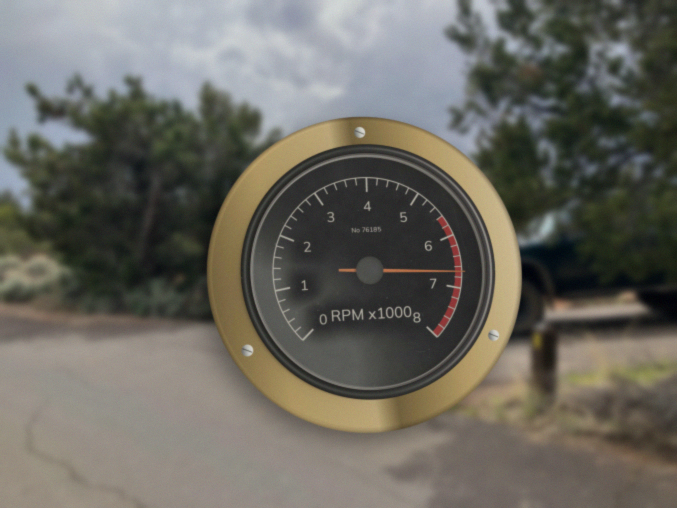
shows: 6700 rpm
